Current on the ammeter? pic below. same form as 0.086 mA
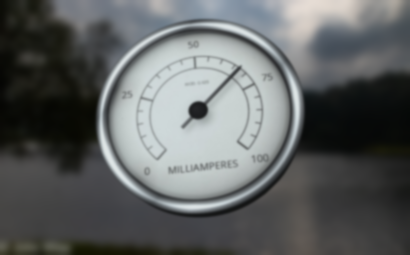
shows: 67.5 mA
